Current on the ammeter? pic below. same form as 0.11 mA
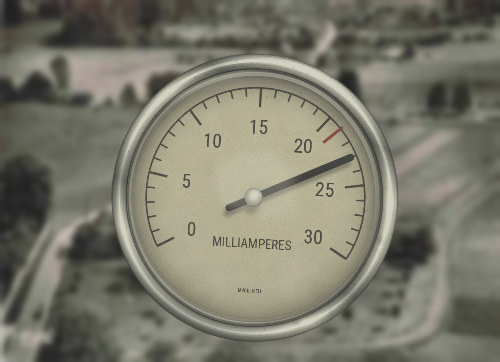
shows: 23 mA
